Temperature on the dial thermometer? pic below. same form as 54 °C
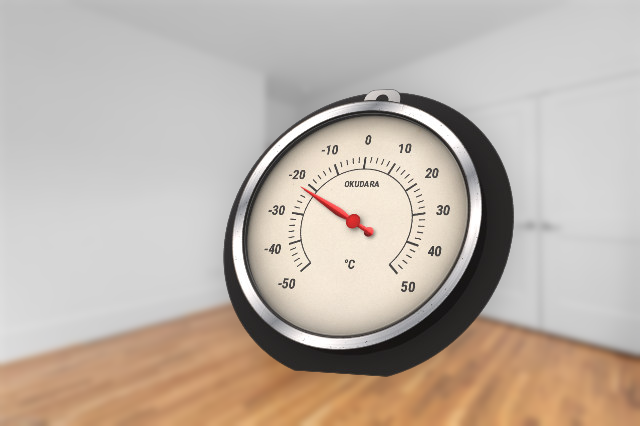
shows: -22 °C
